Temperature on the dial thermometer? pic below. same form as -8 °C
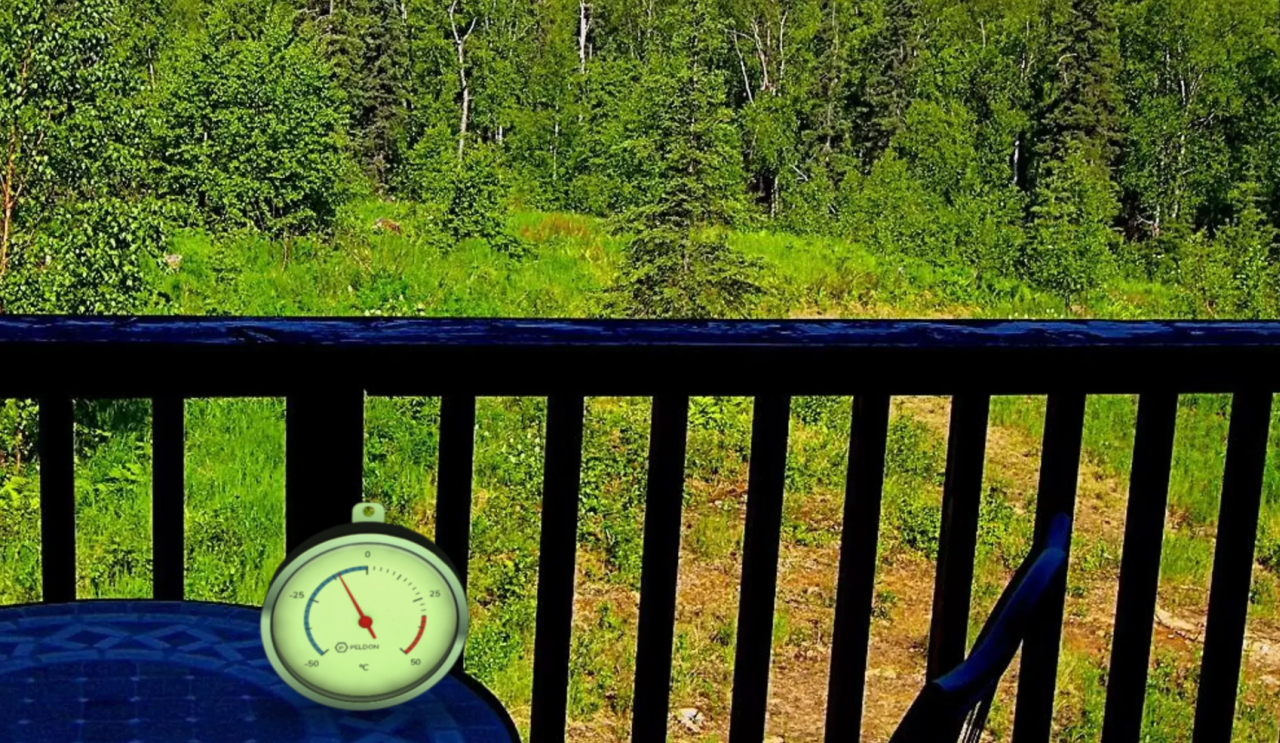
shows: -10 °C
